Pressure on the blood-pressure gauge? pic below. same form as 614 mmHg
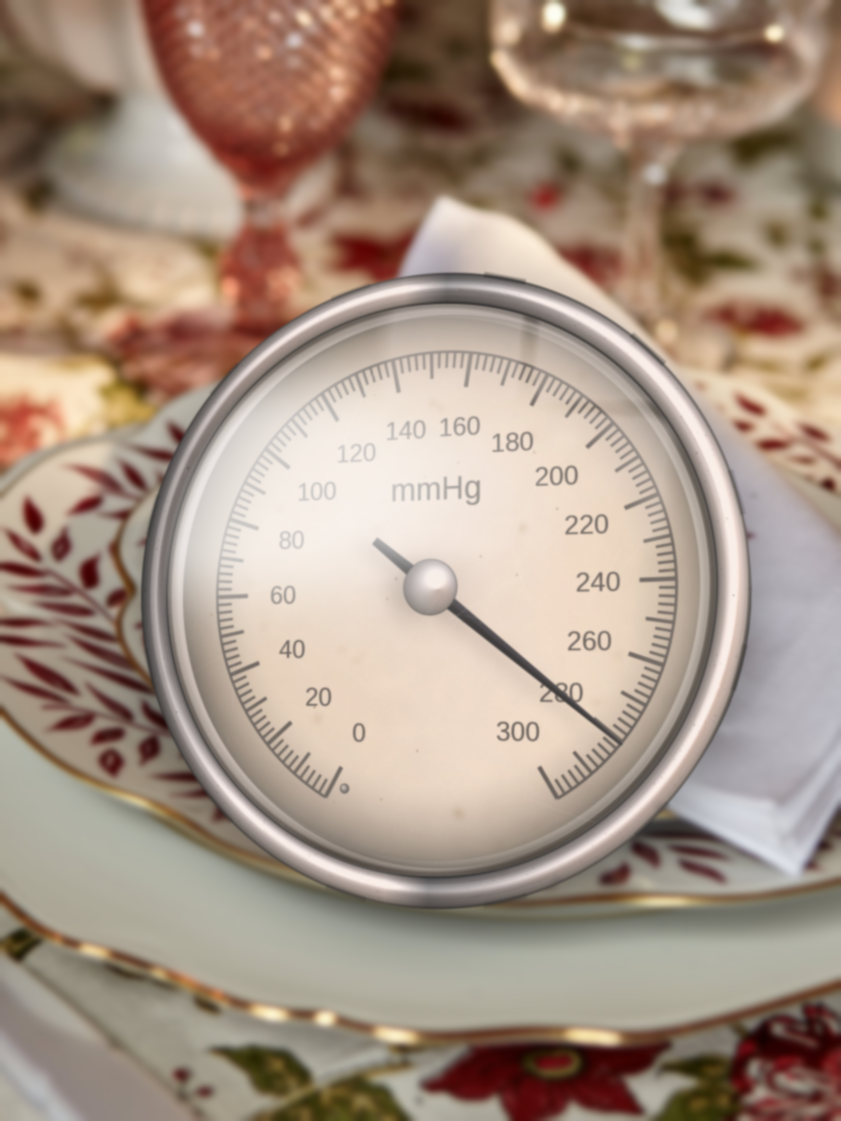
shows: 280 mmHg
